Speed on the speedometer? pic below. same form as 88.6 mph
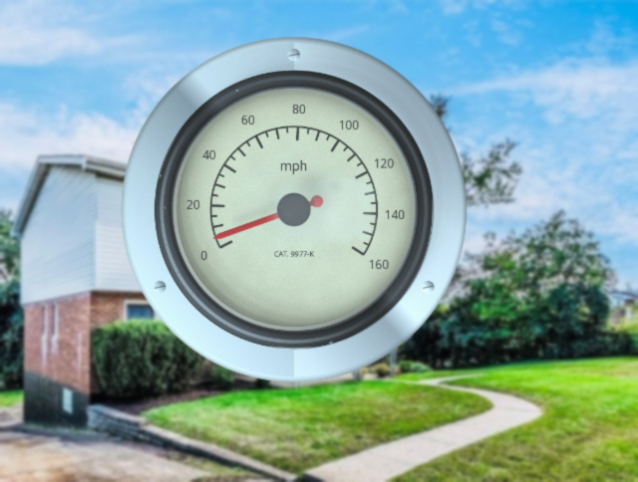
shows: 5 mph
